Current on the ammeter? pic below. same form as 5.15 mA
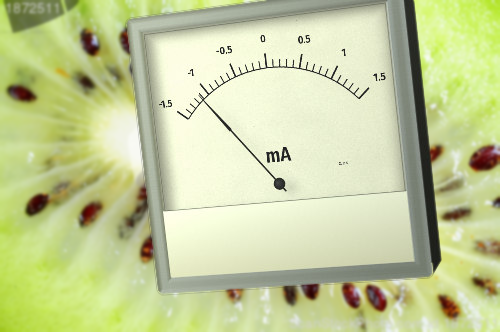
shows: -1.1 mA
